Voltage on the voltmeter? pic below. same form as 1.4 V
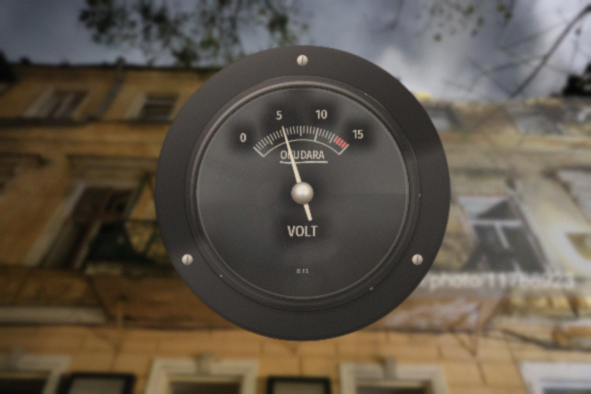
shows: 5 V
